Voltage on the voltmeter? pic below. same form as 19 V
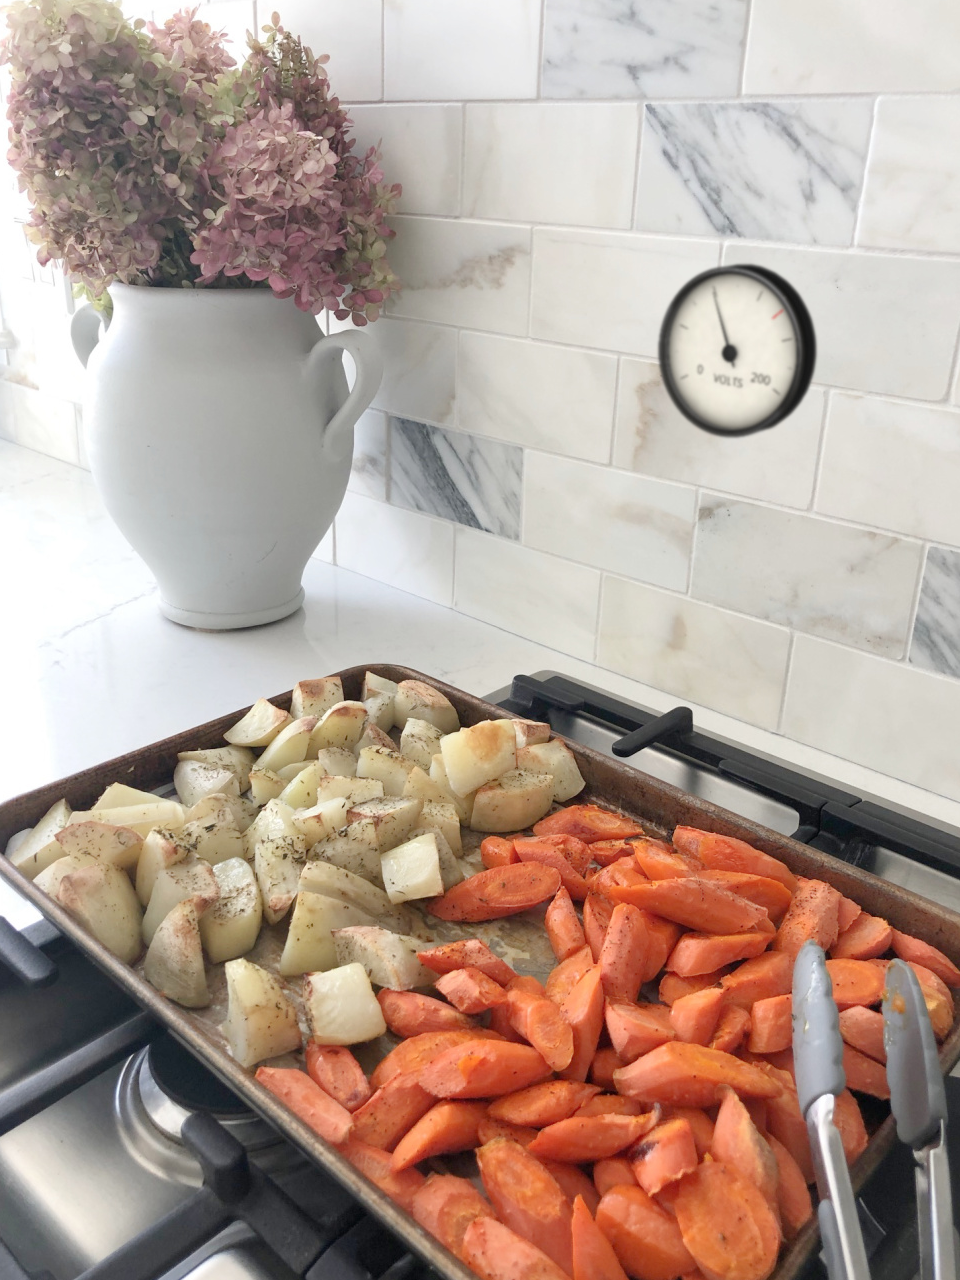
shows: 80 V
